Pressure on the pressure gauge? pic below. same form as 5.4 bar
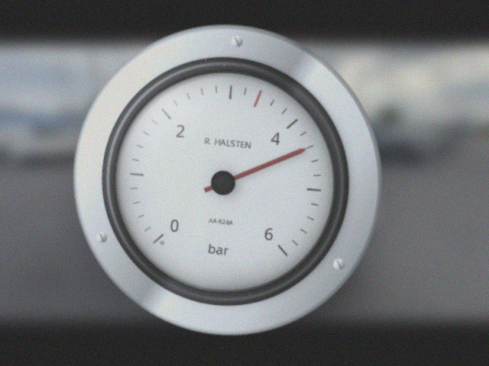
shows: 4.4 bar
